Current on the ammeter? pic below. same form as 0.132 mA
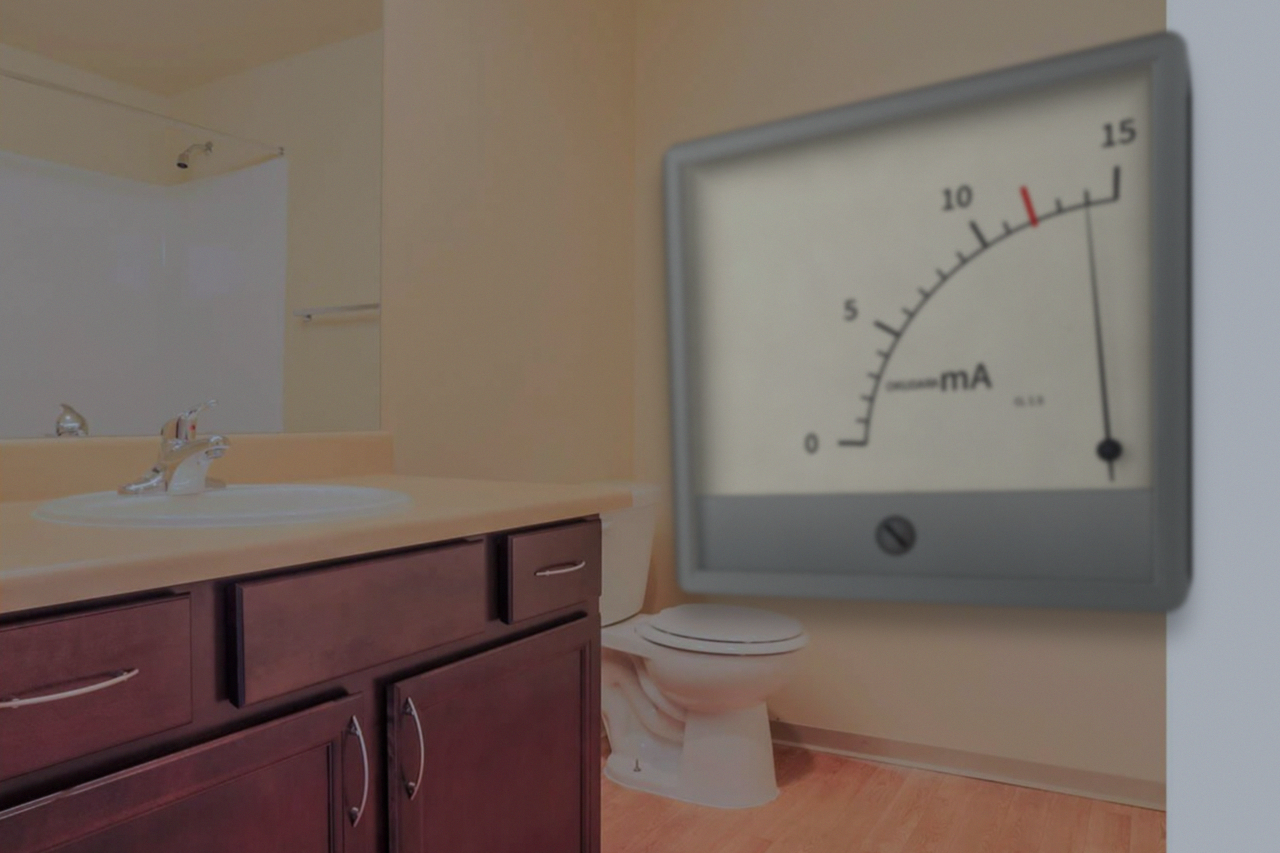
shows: 14 mA
